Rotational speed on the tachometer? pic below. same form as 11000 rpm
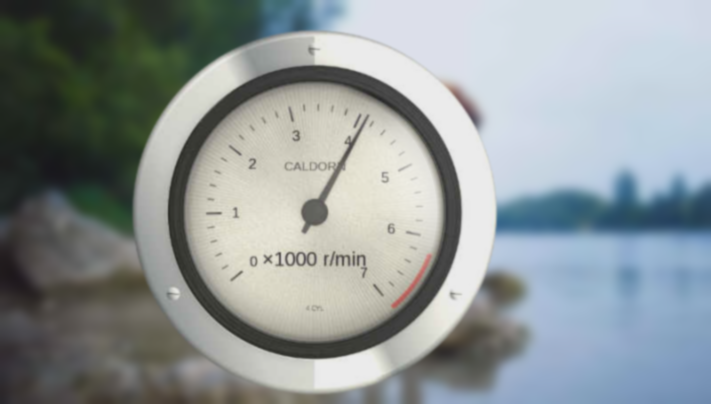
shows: 4100 rpm
